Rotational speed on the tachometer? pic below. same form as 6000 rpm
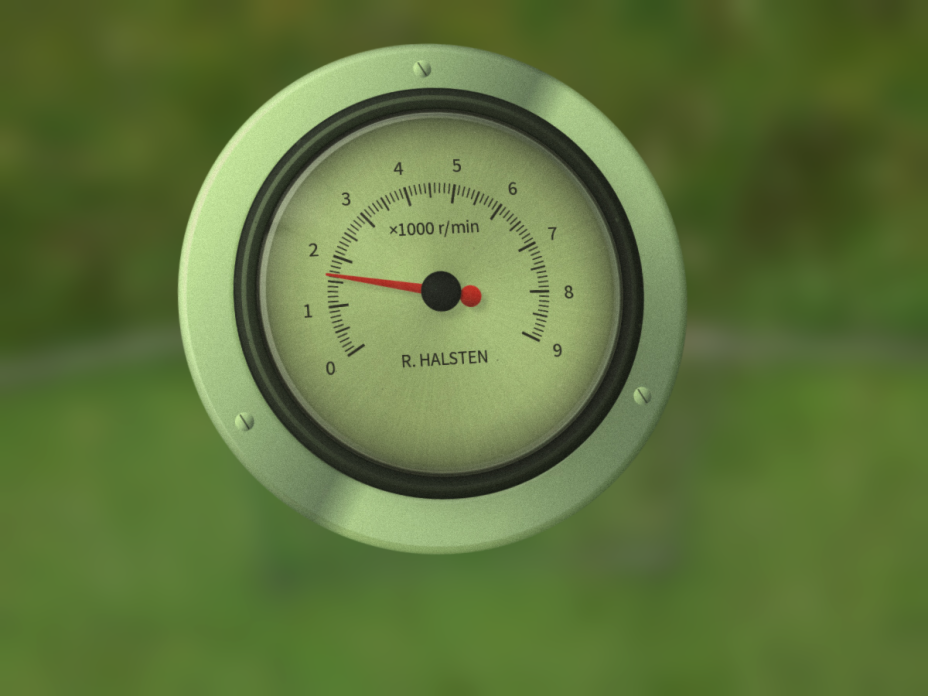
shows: 1600 rpm
